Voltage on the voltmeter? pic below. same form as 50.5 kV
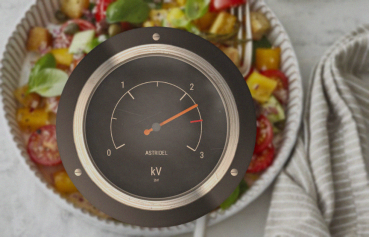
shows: 2.25 kV
